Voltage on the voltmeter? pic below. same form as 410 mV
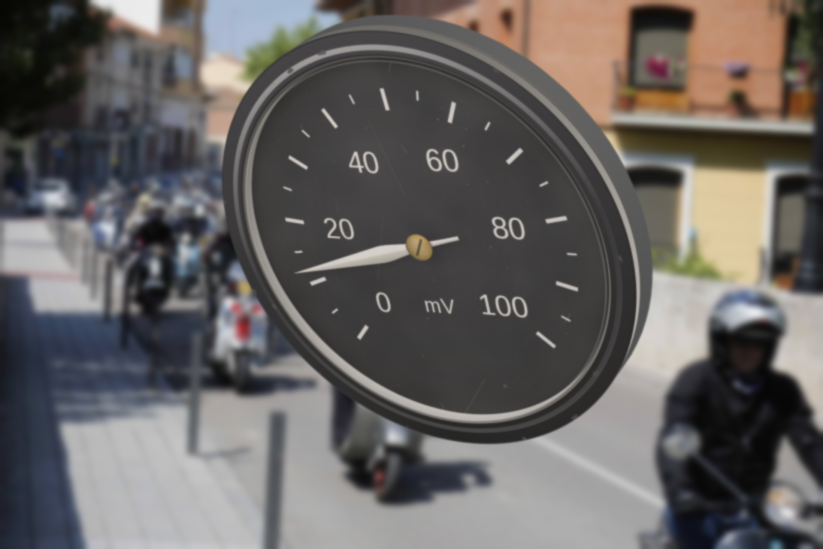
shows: 12.5 mV
